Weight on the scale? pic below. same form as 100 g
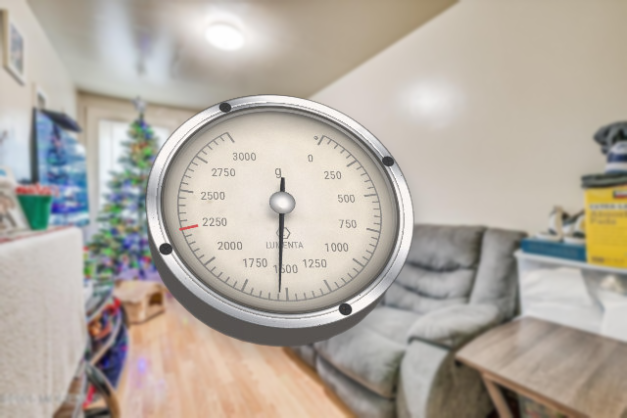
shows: 1550 g
